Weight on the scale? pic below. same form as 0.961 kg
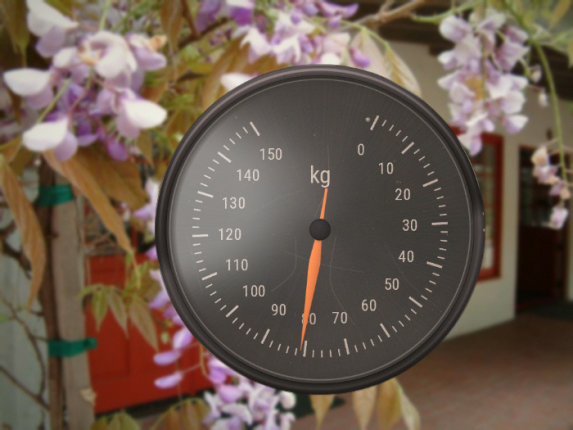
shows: 81 kg
